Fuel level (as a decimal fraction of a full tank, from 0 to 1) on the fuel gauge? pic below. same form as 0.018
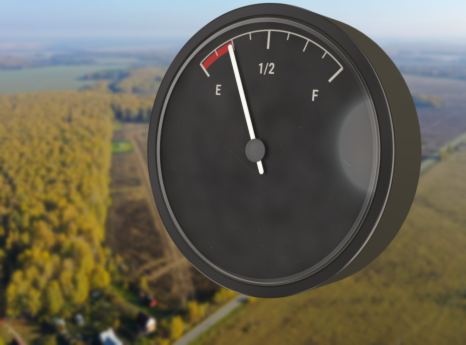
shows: 0.25
